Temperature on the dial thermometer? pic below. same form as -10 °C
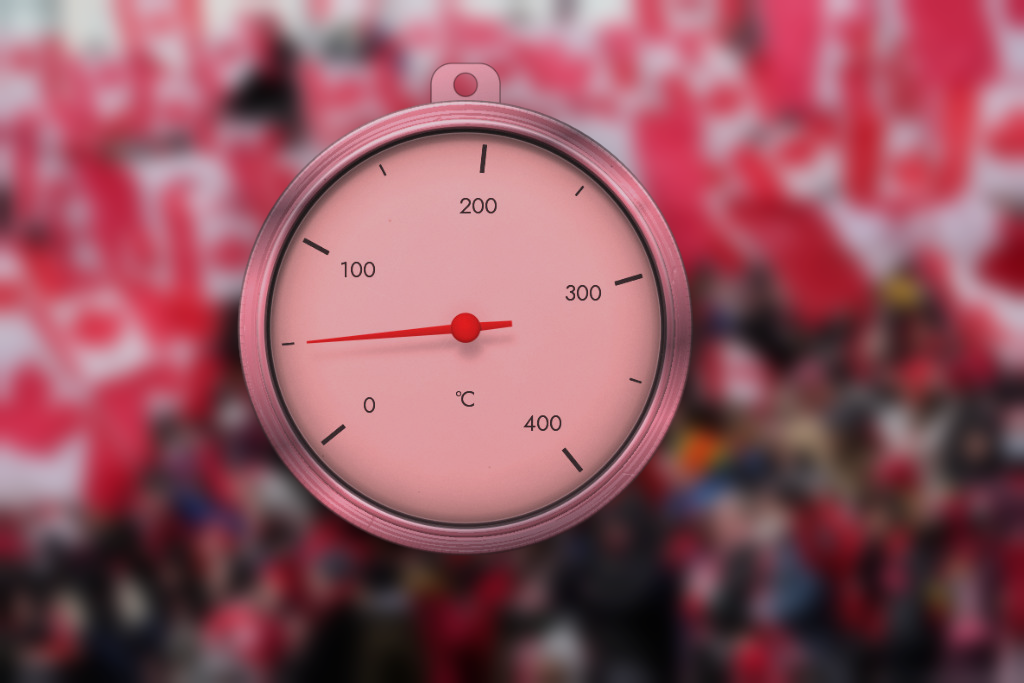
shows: 50 °C
